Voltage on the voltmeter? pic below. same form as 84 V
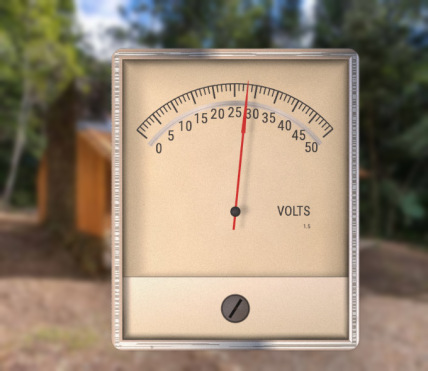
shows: 28 V
